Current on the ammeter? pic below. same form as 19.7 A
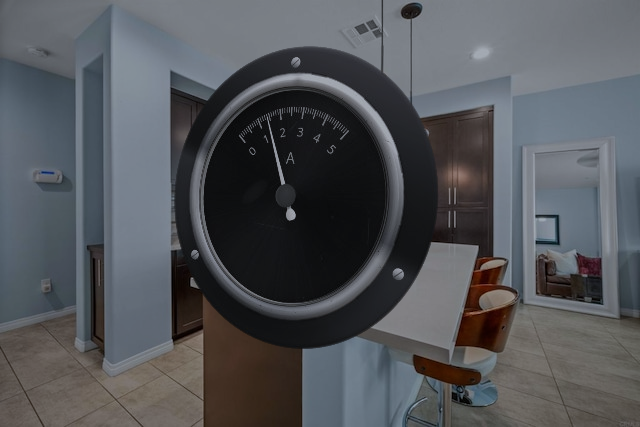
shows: 1.5 A
